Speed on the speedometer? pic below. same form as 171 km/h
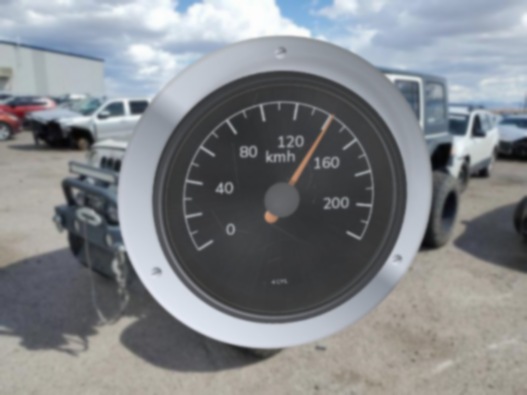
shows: 140 km/h
